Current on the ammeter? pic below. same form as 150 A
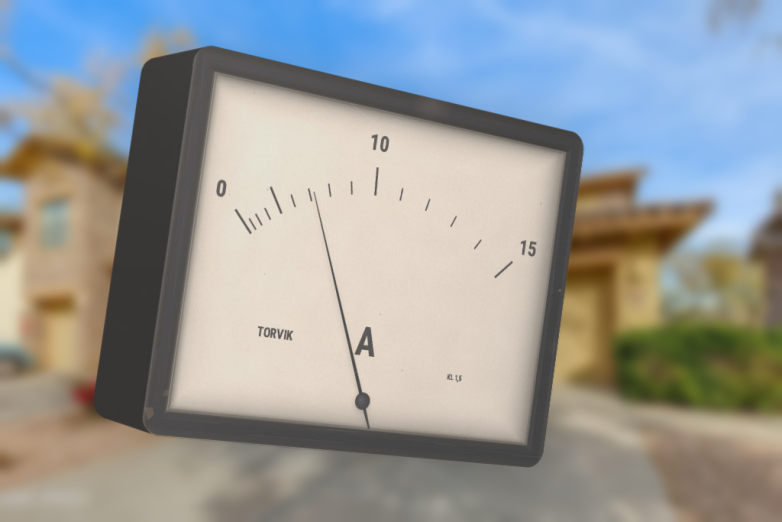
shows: 7 A
